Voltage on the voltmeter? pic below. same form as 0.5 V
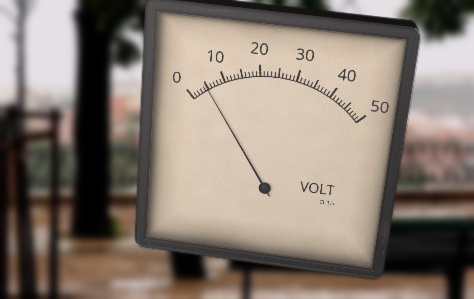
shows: 5 V
